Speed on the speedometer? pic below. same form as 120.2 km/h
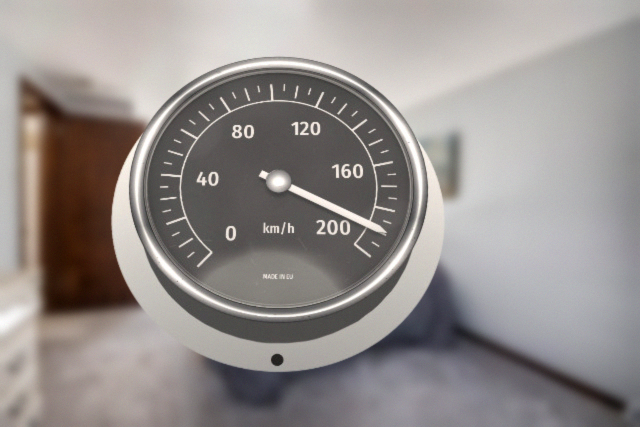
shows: 190 km/h
